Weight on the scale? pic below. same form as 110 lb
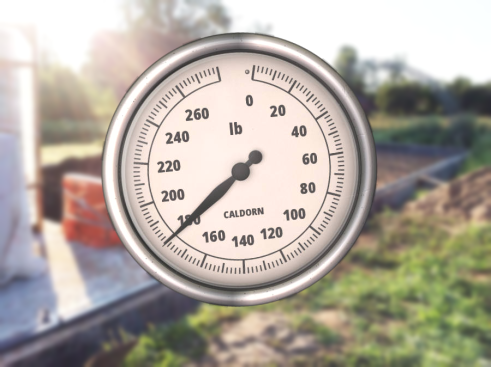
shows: 180 lb
